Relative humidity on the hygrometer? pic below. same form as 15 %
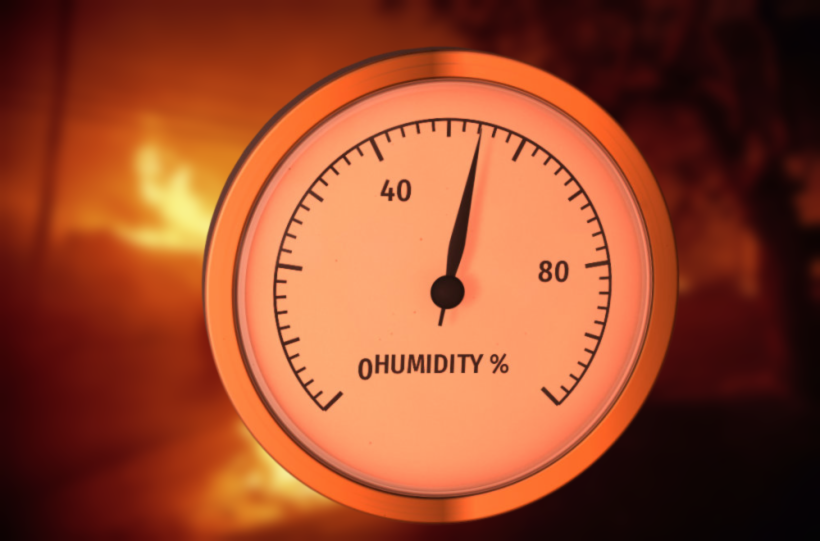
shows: 54 %
